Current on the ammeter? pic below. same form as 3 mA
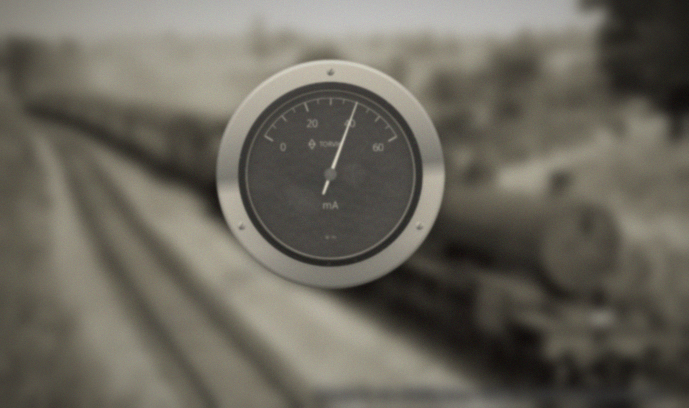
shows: 40 mA
